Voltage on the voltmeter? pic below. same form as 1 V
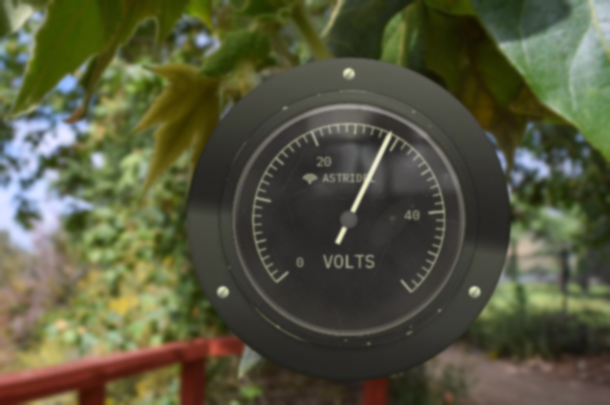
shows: 29 V
